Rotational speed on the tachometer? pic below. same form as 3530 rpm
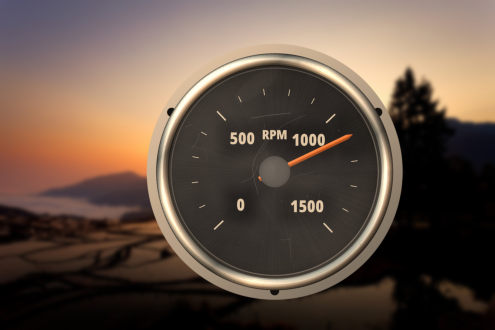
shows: 1100 rpm
